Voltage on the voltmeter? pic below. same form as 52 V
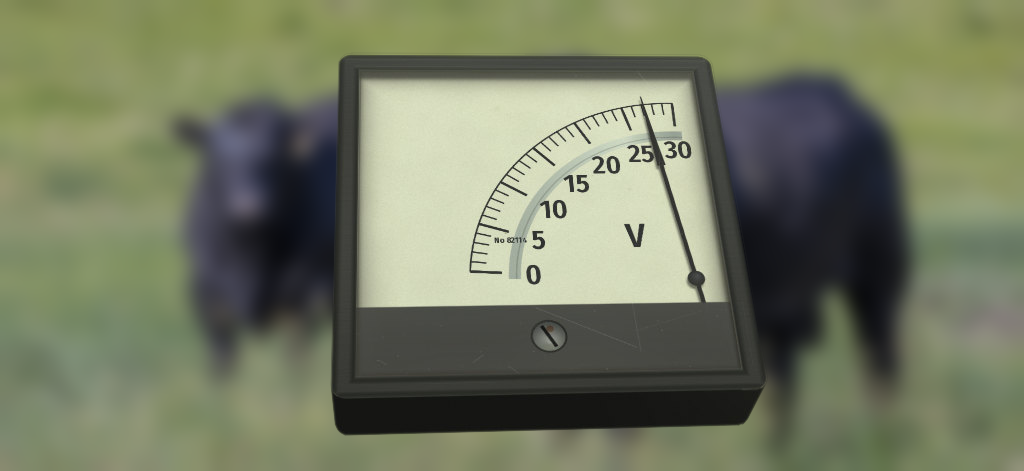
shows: 27 V
